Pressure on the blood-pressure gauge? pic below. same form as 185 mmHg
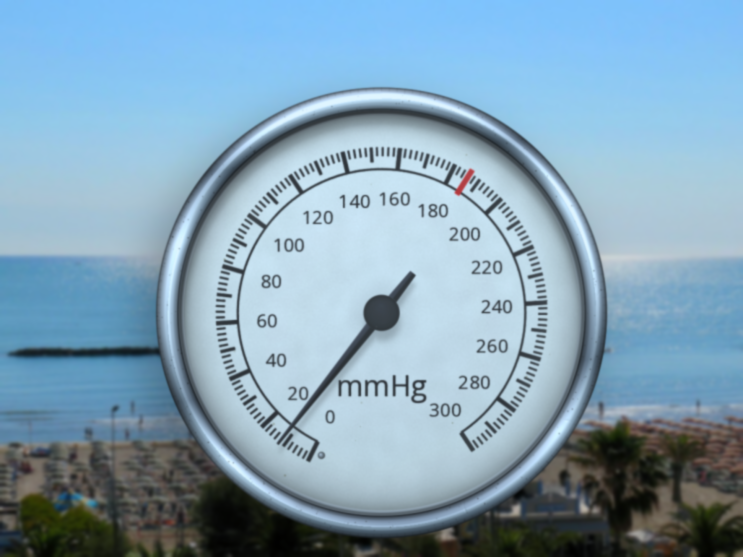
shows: 12 mmHg
